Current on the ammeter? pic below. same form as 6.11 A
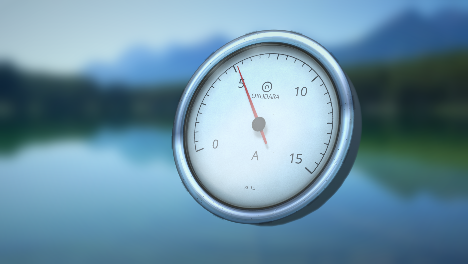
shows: 5.25 A
